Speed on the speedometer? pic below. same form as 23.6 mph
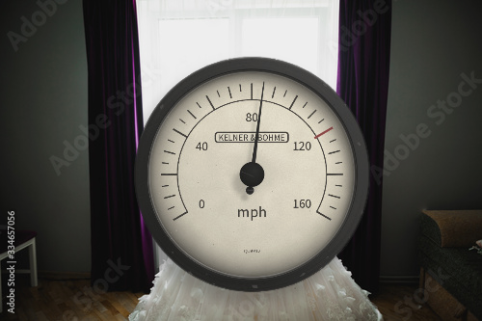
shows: 85 mph
